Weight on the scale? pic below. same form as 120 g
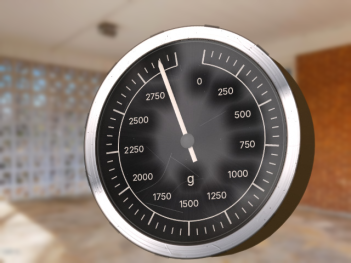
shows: 2900 g
